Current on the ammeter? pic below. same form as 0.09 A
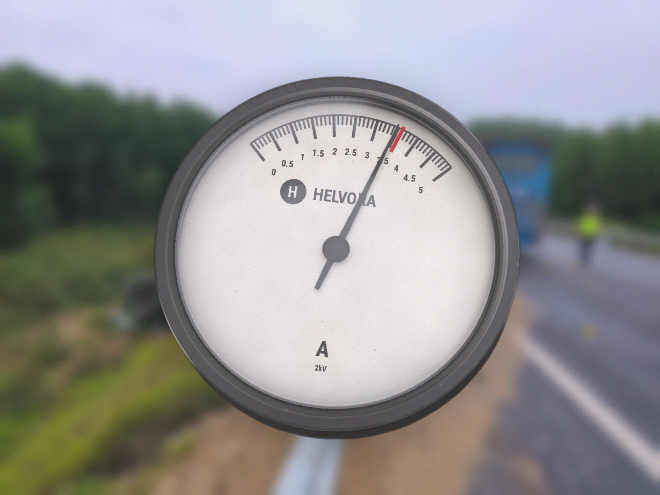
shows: 3.5 A
